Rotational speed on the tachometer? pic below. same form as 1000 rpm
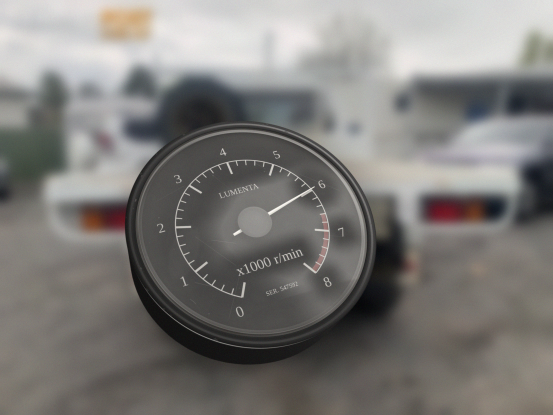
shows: 6000 rpm
